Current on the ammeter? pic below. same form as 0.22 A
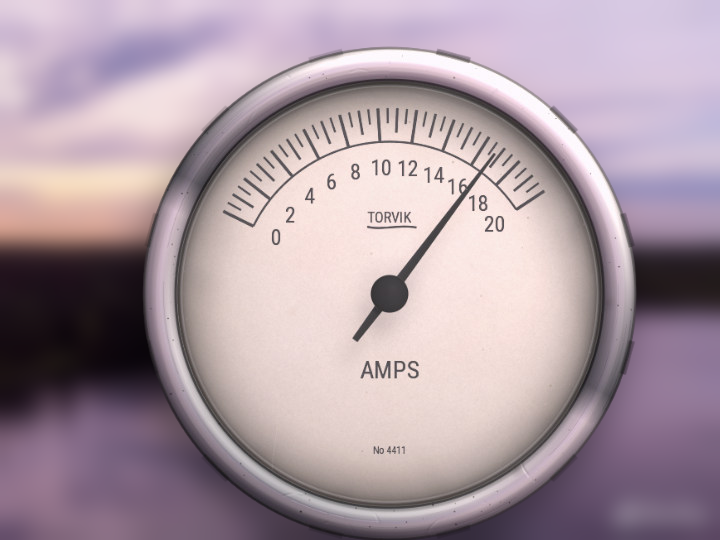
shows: 16.75 A
